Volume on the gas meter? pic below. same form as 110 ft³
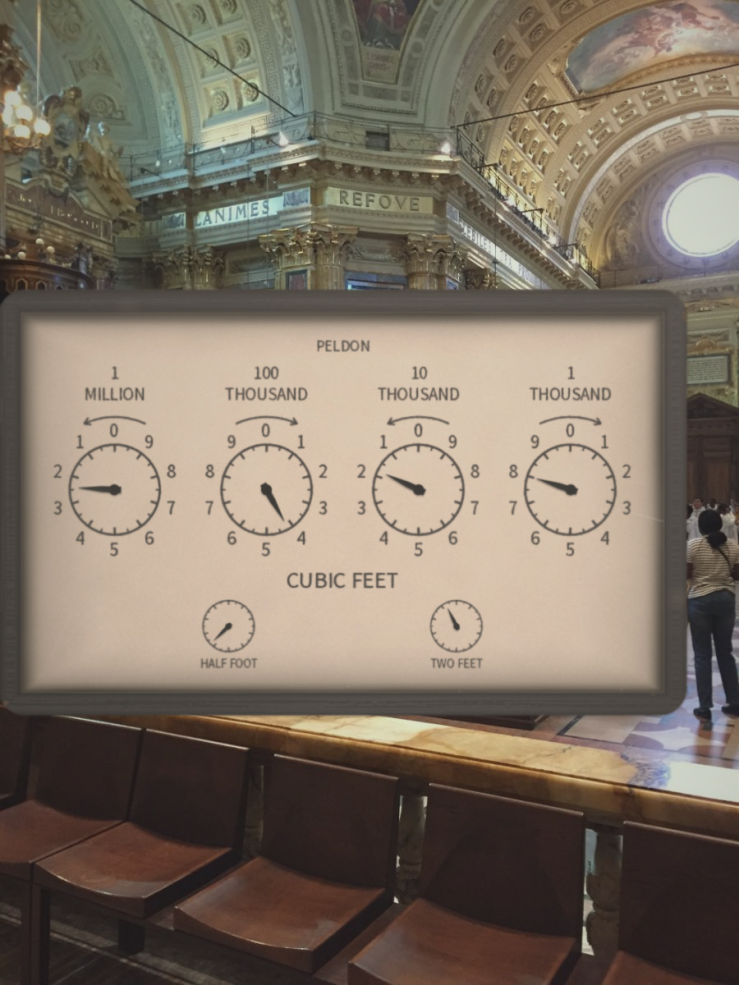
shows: 241800 ft³
